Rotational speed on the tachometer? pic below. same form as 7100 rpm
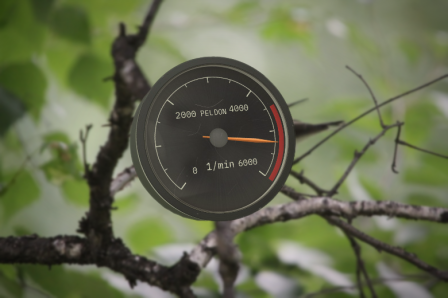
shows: 5250 rpm
